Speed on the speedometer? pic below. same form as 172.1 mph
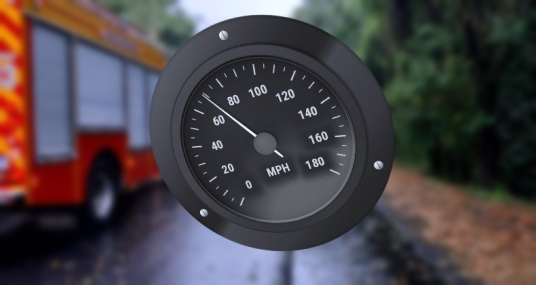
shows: 70 mph
